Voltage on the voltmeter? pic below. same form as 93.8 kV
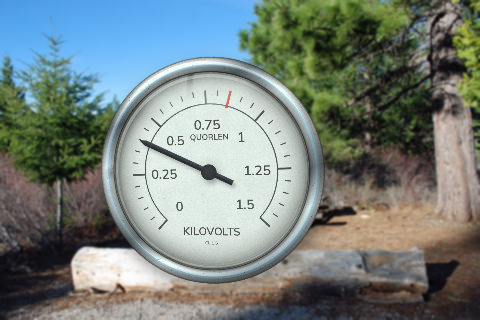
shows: 0.4 kV
